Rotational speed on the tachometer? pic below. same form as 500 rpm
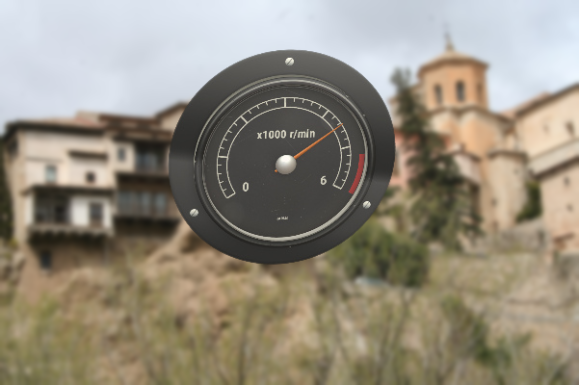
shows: 4400 rpm
